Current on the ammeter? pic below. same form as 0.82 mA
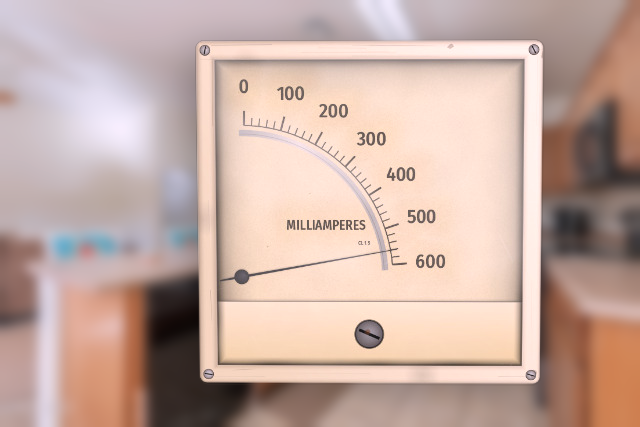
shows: 560 mA
